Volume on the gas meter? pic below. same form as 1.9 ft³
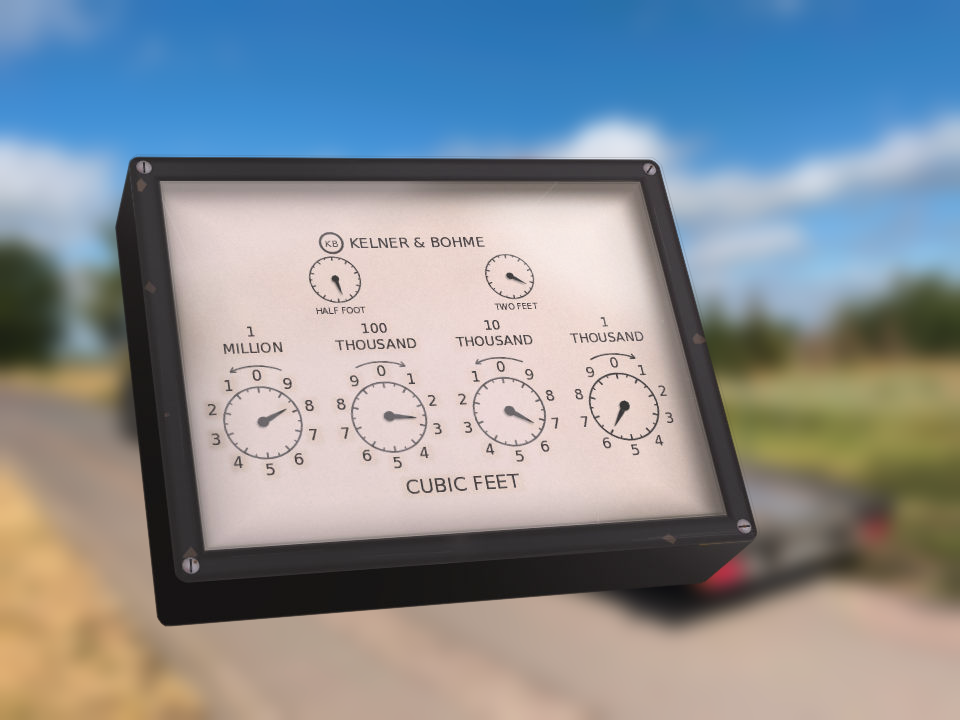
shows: 826600 ft³
